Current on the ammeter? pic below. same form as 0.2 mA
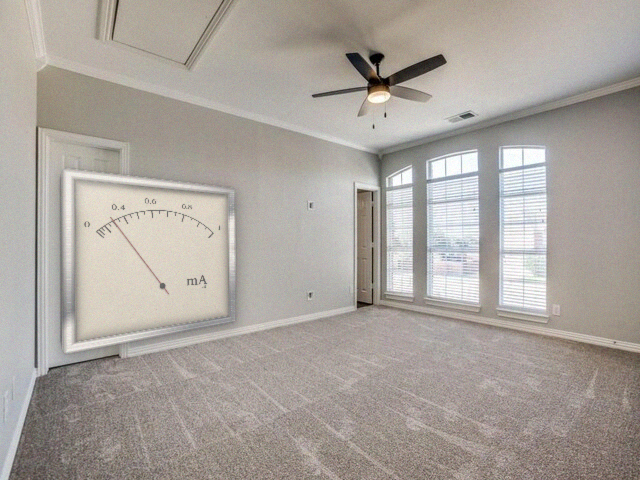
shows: 0.3 mA
